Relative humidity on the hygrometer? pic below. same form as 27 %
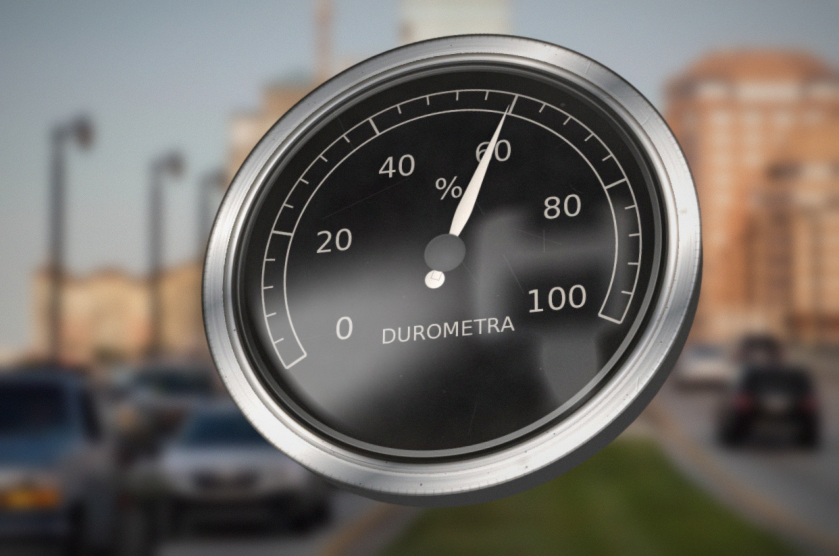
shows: 60 %
